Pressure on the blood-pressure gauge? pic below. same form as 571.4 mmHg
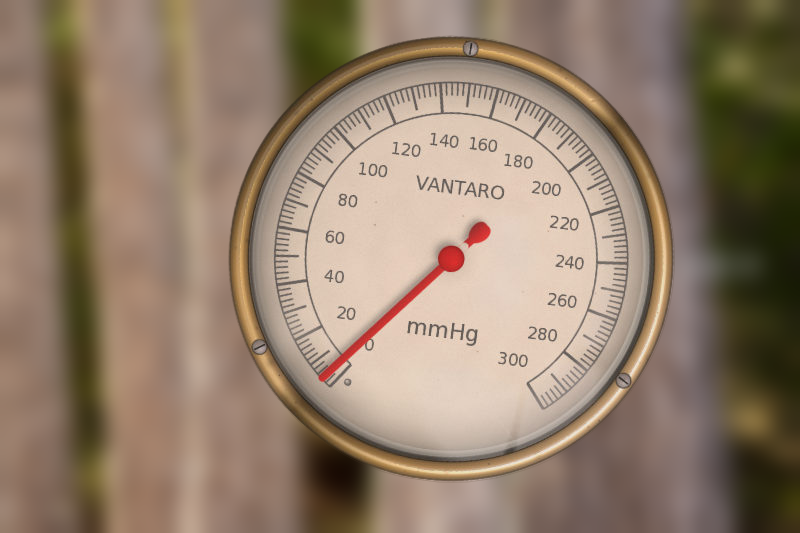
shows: 4 mmHg
